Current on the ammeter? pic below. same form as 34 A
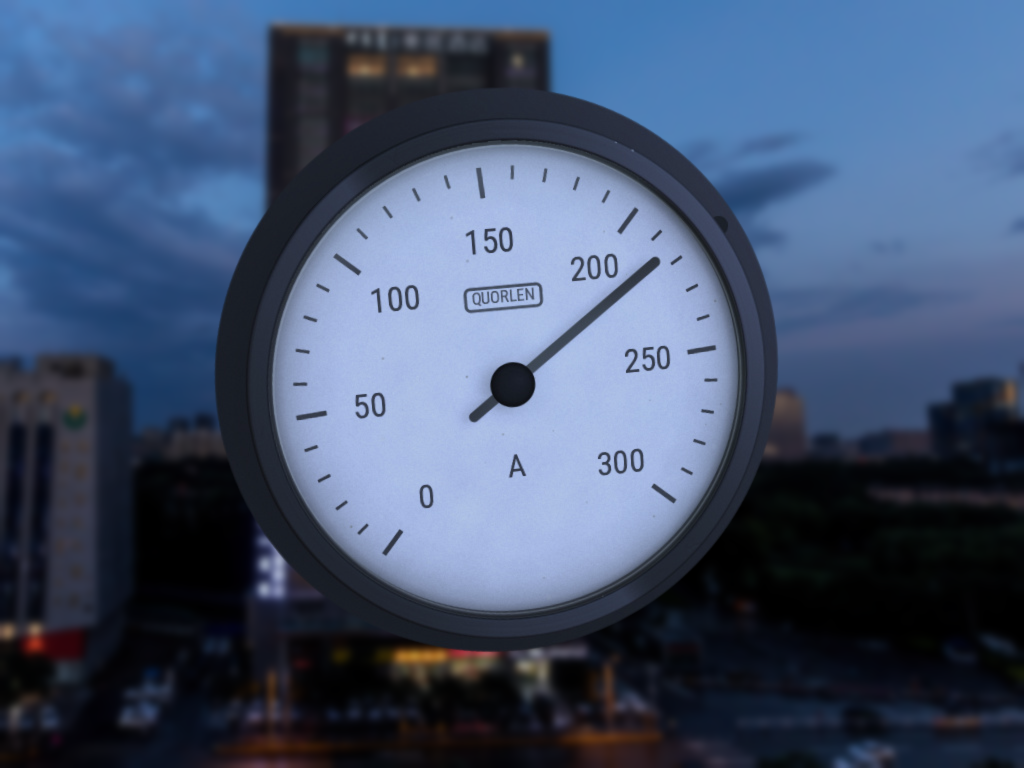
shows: 215 A
